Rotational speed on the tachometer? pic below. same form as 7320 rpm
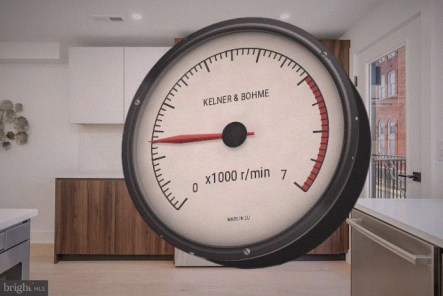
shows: 1300 rpm
